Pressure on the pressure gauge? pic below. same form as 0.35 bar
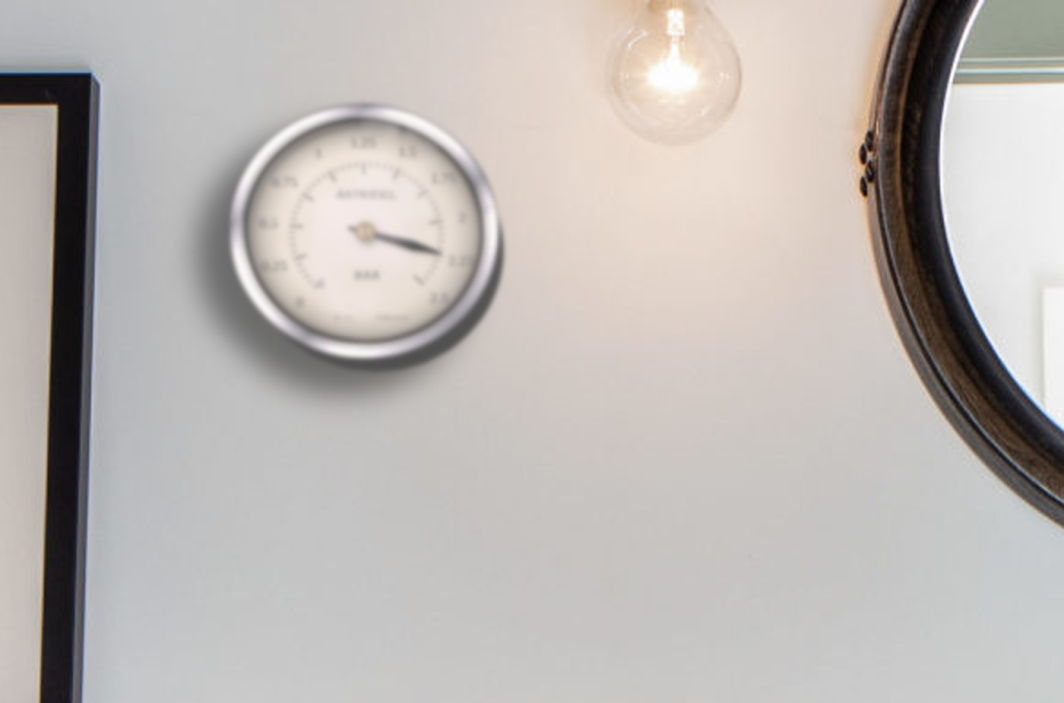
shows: 2.25 bar
